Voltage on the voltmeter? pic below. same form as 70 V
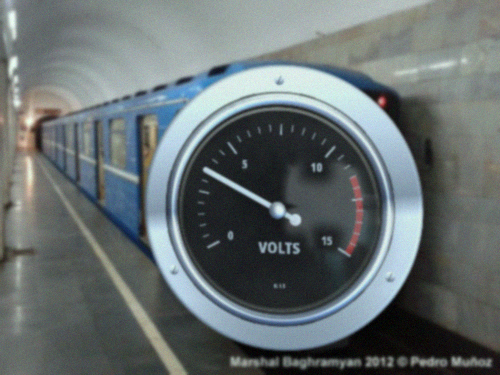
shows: 3.5 V
